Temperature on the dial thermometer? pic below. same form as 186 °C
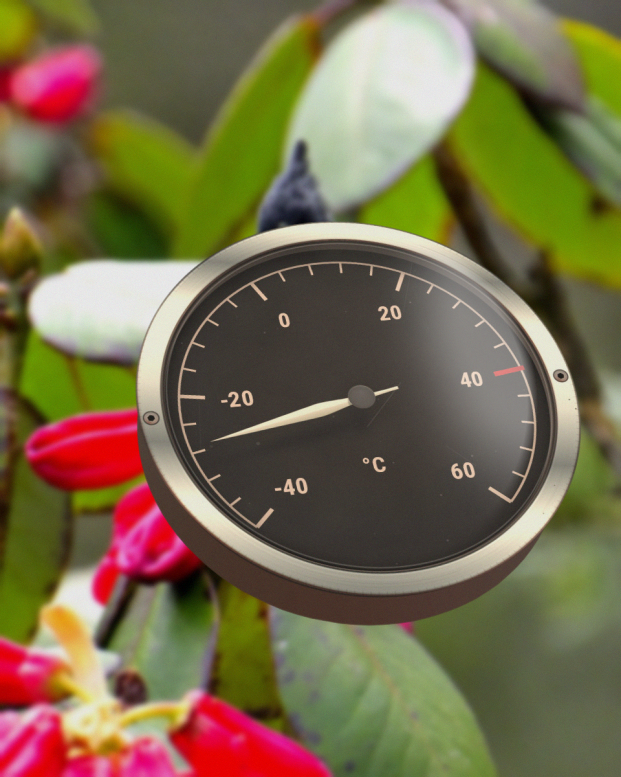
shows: -28 °C
